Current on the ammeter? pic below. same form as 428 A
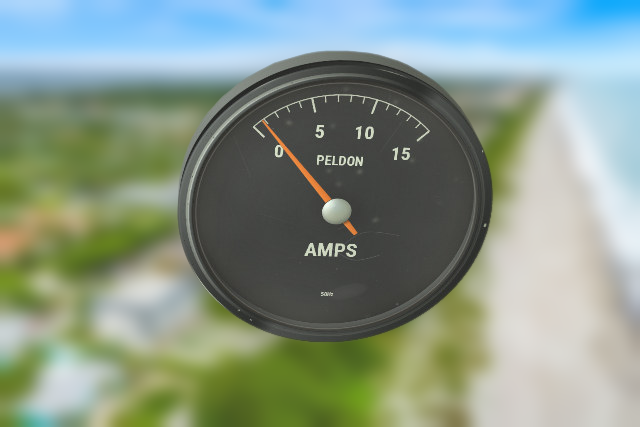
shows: 1 A
